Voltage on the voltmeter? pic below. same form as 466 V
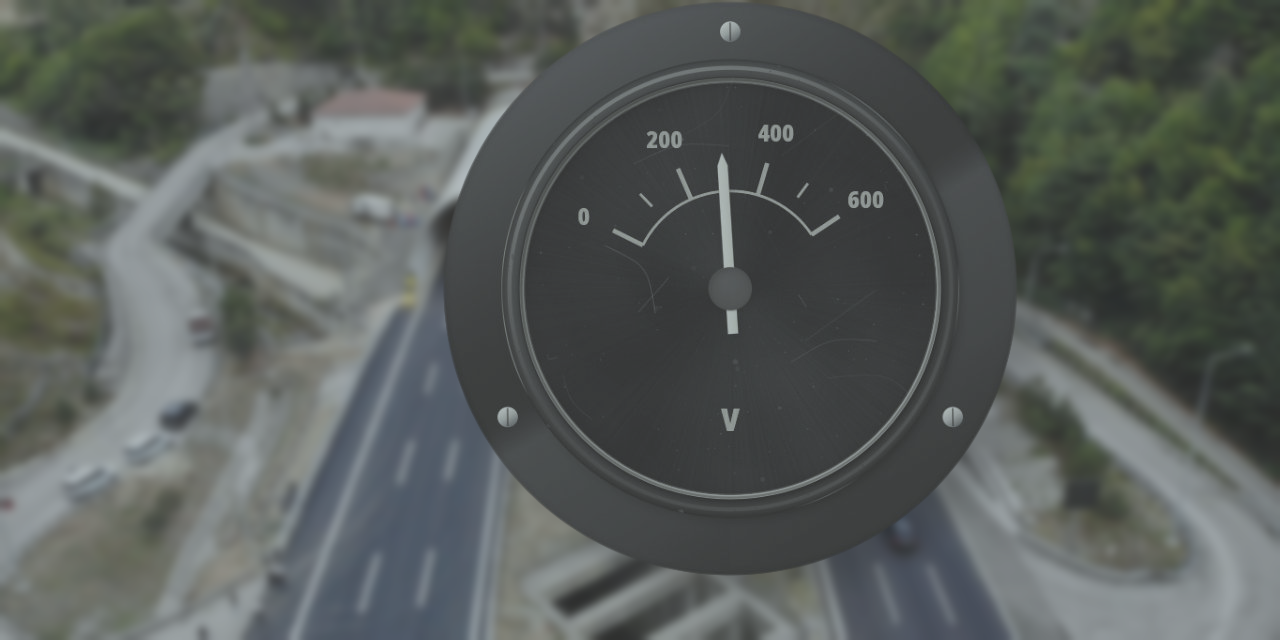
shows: 300 V
